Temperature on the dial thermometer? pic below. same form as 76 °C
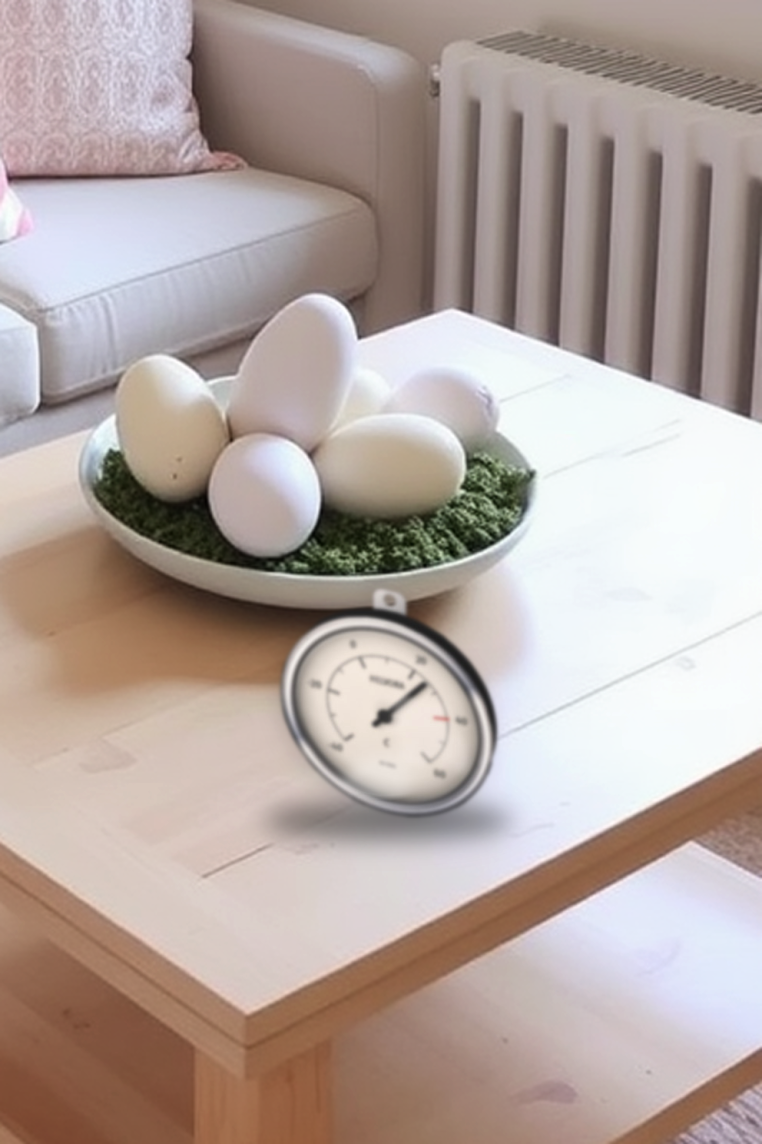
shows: 25 °C
